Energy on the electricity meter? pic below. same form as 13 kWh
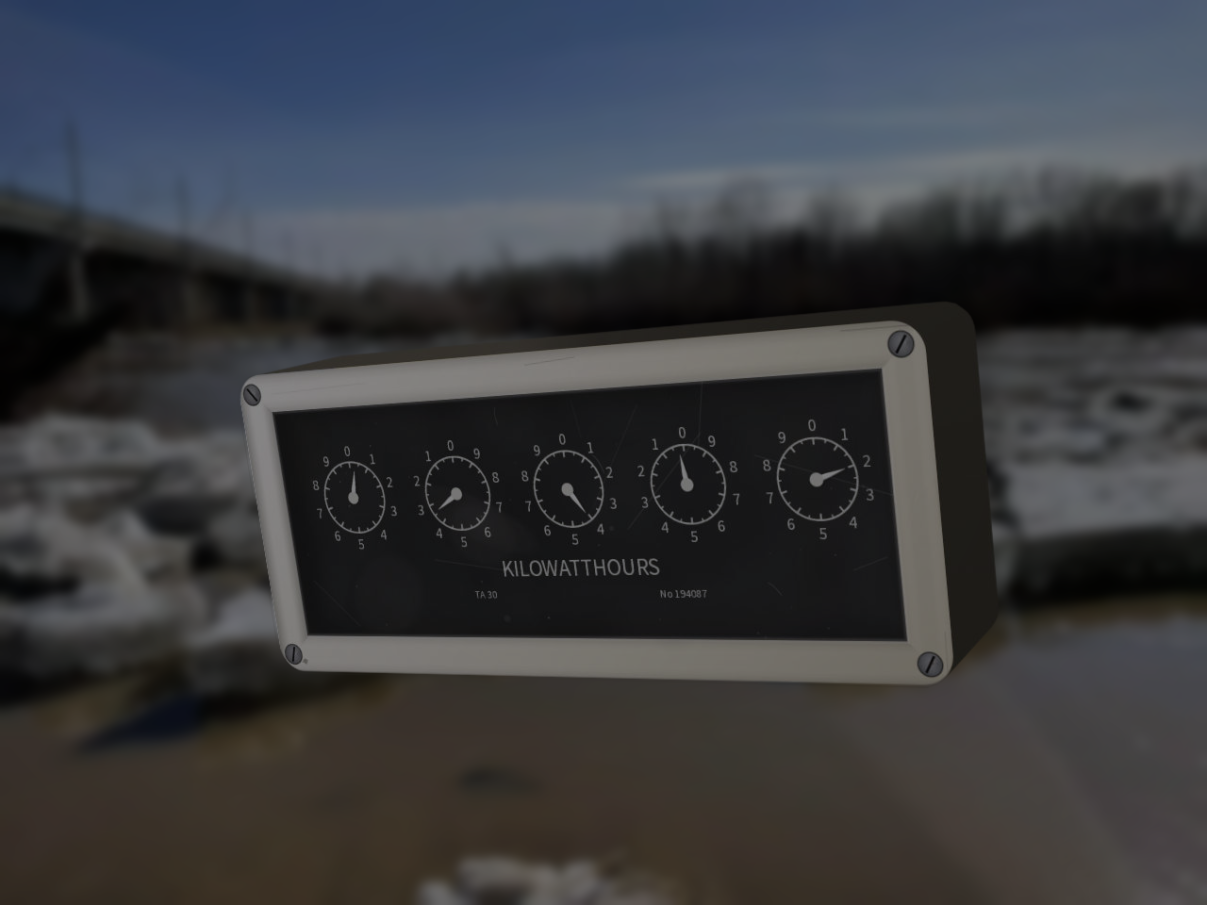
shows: 3402 kWh
